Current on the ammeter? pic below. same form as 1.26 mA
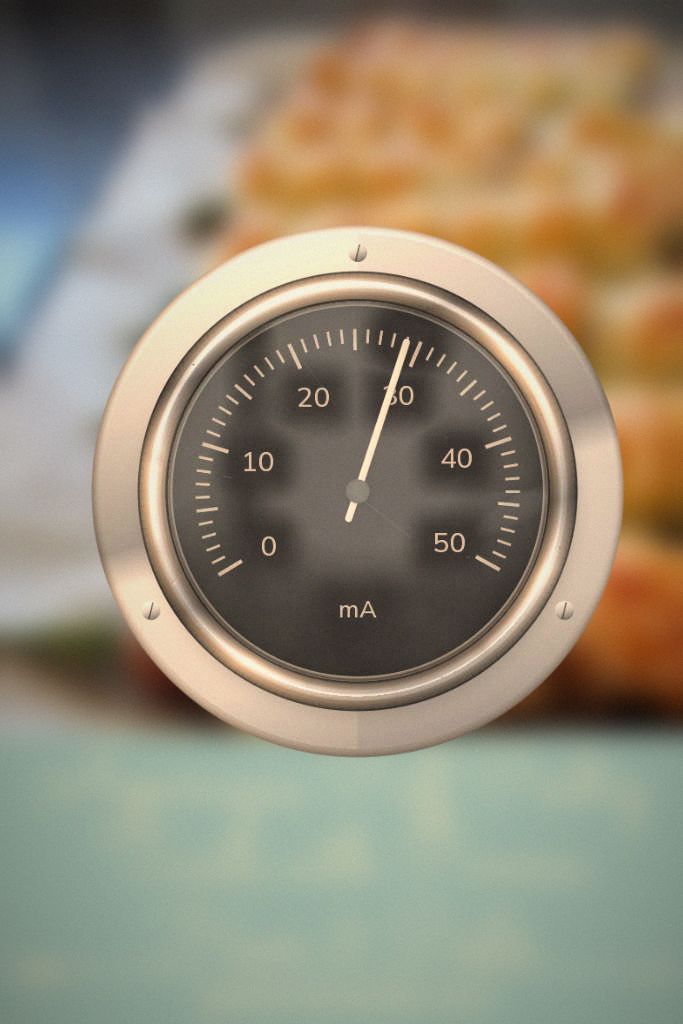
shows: 29 mA
